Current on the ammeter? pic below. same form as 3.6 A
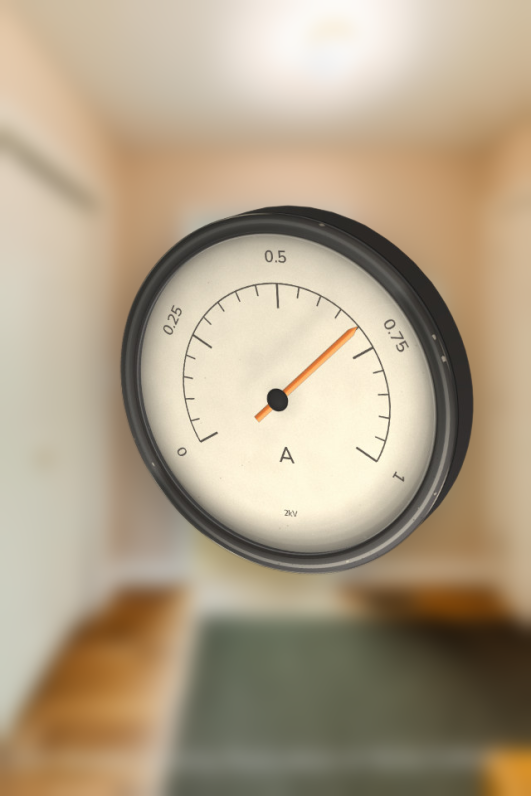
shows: 0.7 A
